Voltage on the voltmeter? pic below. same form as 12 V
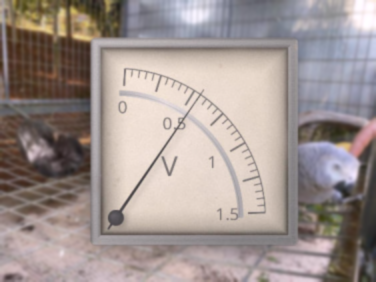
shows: 0.55 V
